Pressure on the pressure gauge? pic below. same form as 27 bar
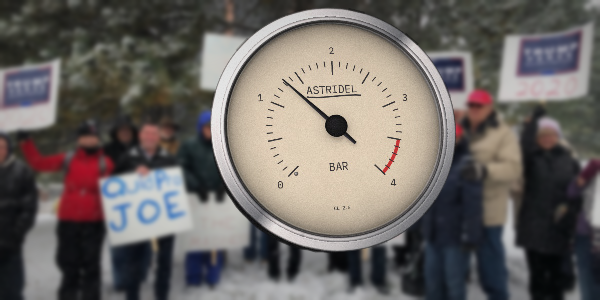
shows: 1.3 bar
